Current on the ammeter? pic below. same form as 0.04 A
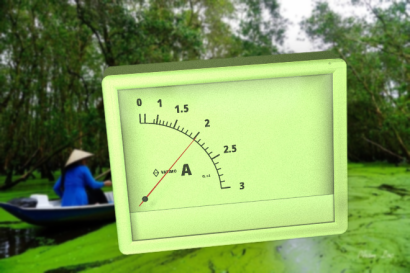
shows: 2 A
